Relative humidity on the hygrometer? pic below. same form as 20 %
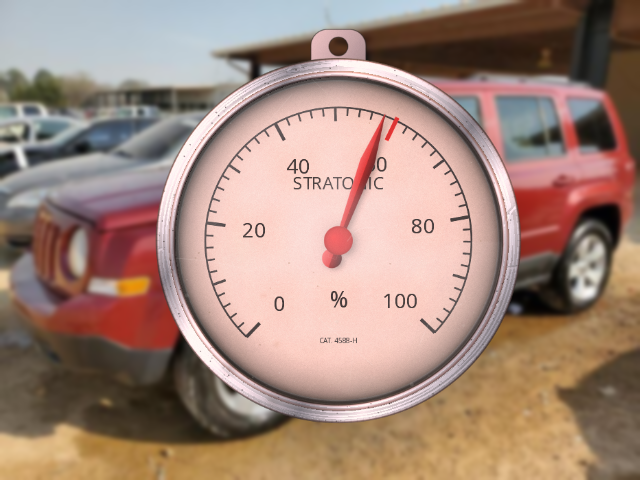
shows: 58 %
